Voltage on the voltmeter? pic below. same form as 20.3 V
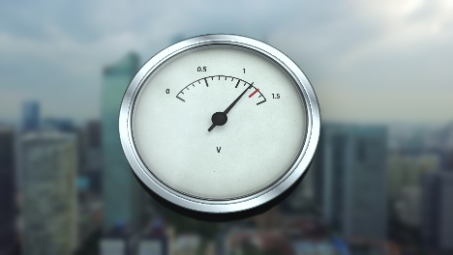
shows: 1.2 V
